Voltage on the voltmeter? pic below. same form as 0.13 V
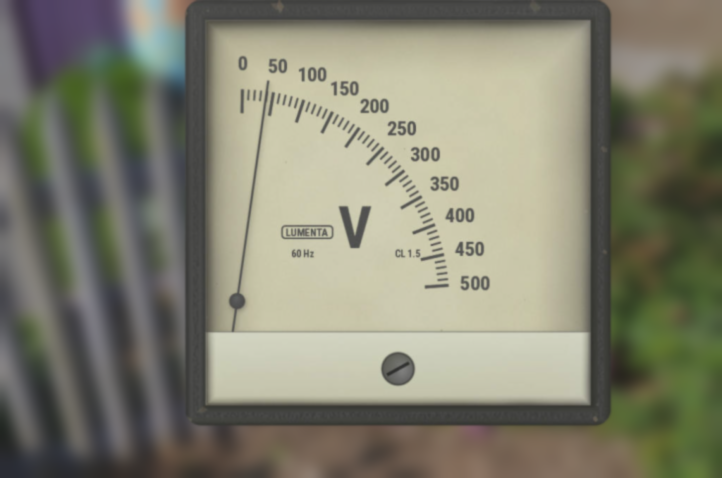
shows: 40 V
